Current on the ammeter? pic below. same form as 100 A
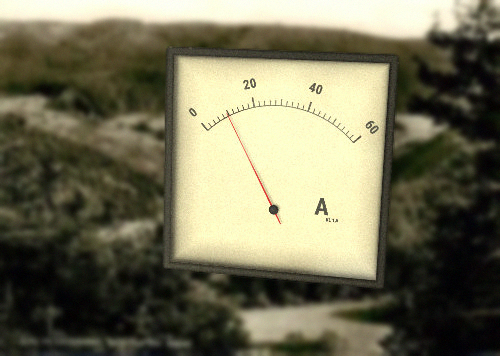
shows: 10 A
